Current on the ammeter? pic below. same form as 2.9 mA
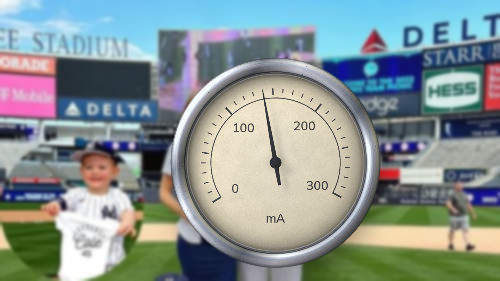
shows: 140 mA
